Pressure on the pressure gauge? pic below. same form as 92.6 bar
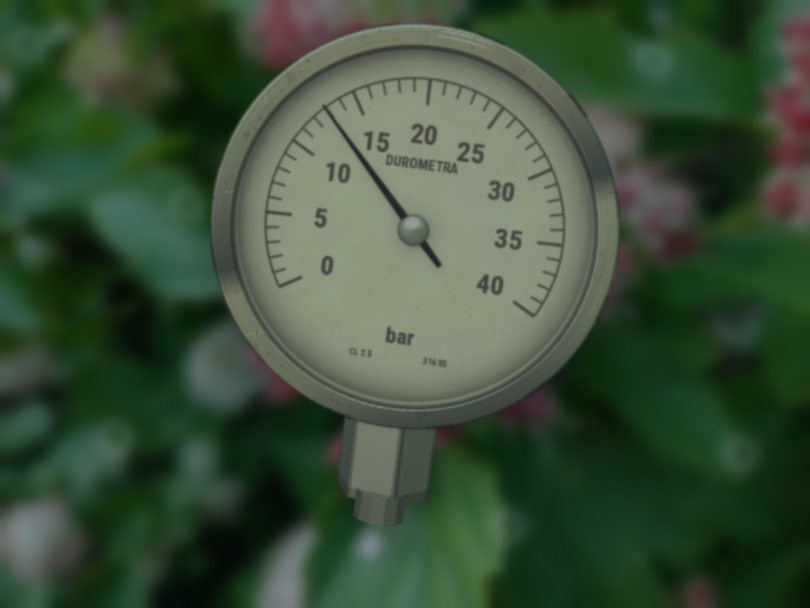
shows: 13 bar
